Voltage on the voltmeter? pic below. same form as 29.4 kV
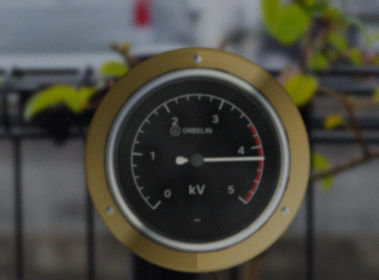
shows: 4.2 kV
